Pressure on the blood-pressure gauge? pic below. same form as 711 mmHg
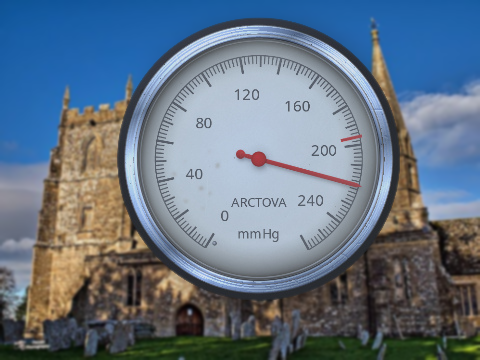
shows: 220 mmHg
